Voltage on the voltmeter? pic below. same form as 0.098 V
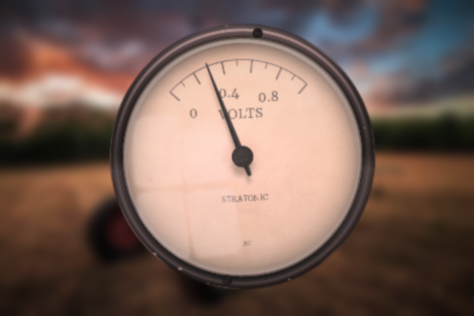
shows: 0.3 V
